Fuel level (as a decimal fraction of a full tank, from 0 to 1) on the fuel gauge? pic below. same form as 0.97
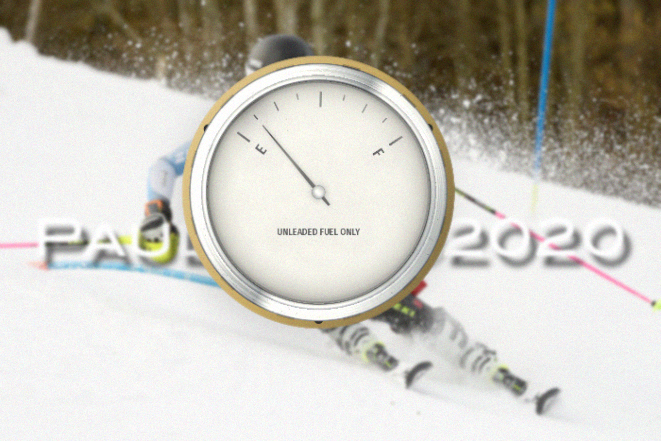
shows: 0.125
